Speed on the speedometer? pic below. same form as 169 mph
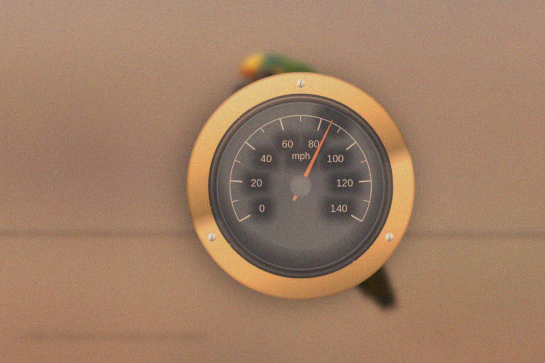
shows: 85 mph
